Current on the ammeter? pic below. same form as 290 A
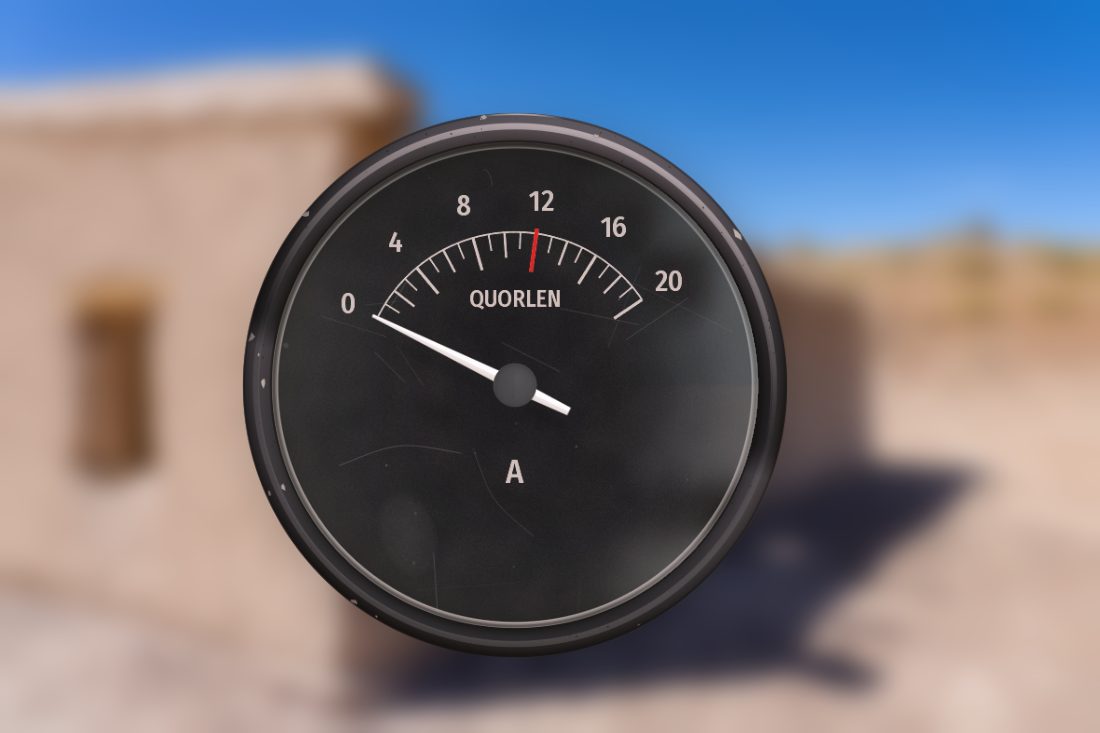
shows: 0 A
